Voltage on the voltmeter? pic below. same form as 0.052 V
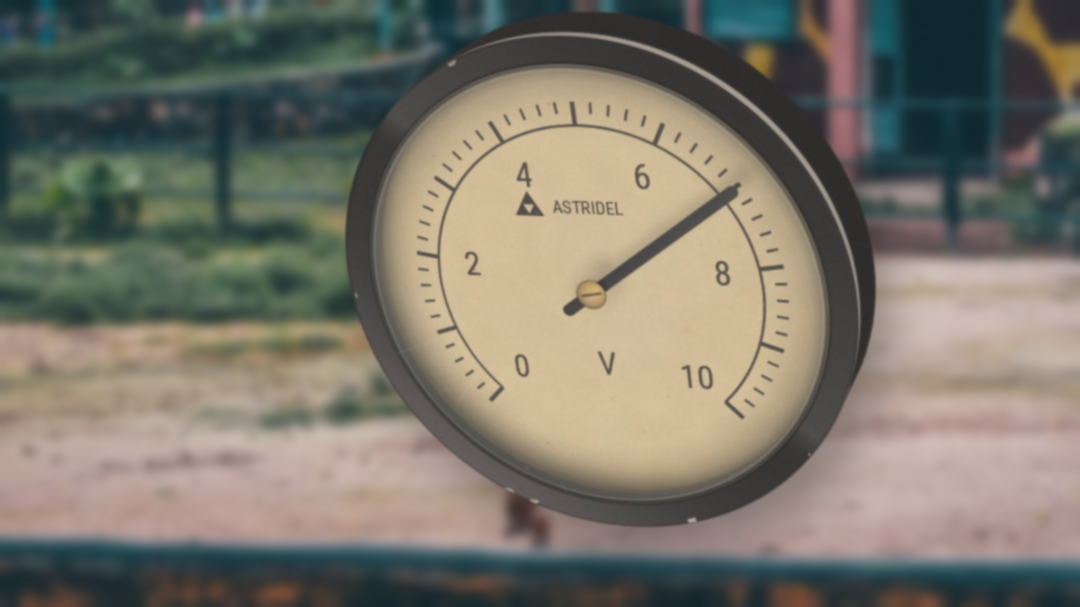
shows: 7 V
